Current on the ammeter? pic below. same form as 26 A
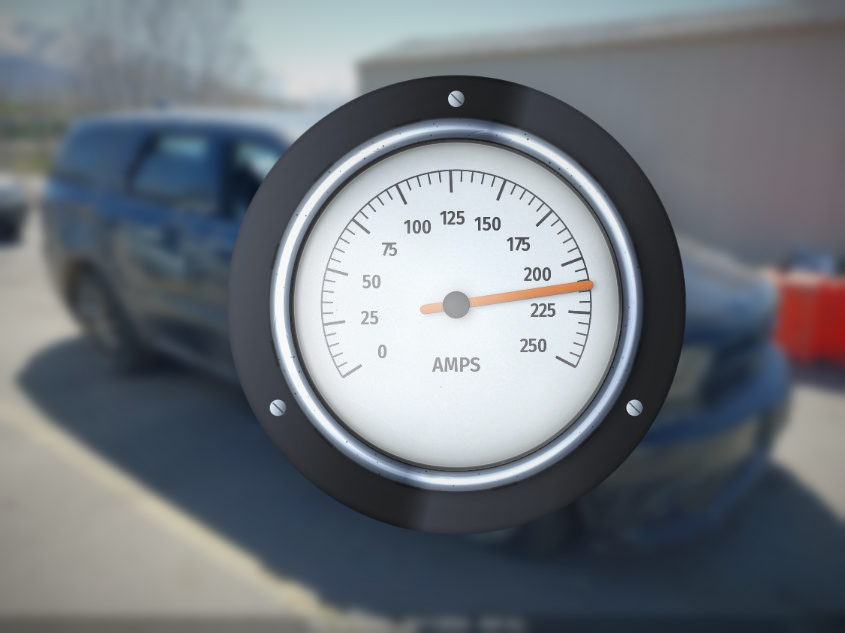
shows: 212.5 A
